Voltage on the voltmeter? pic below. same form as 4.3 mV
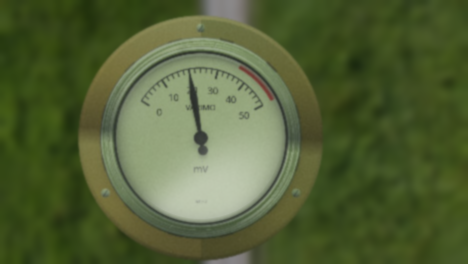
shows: 20 mV
